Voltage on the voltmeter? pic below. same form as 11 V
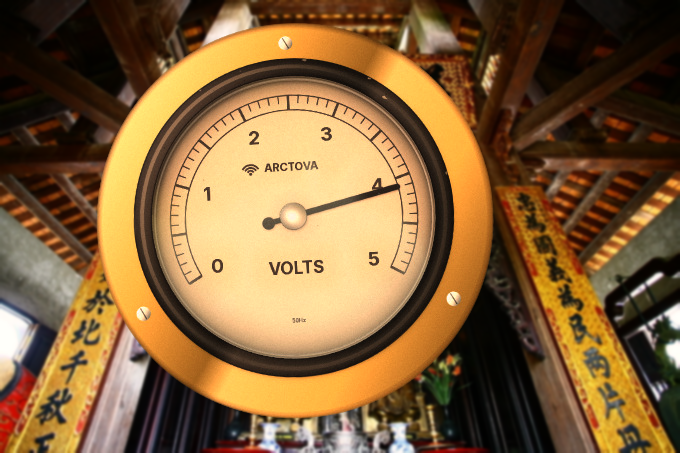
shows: 4.1 V
